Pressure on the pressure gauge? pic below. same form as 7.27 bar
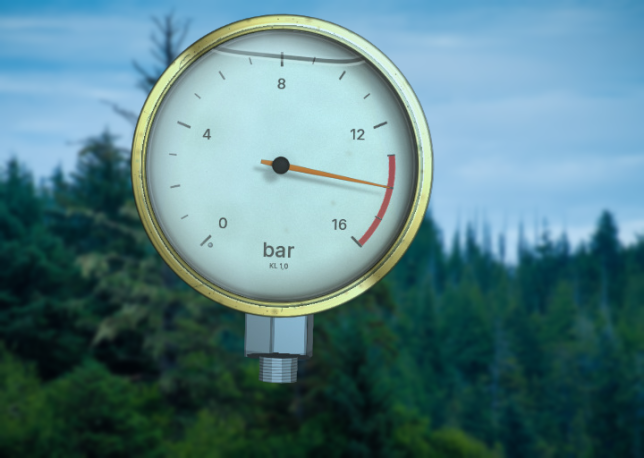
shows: 14 bar
